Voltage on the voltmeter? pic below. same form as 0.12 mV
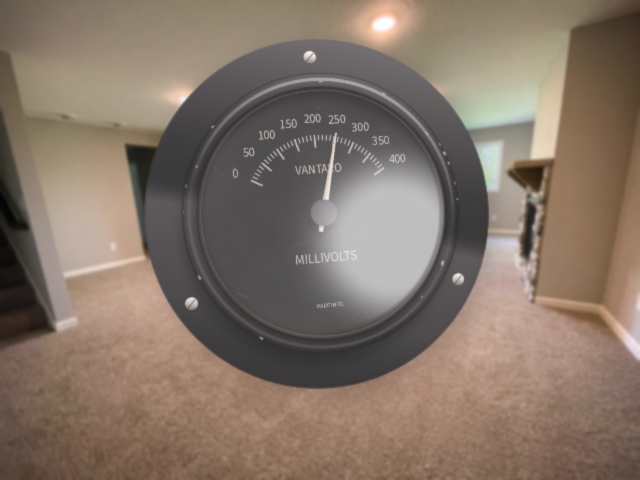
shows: 250 mV
